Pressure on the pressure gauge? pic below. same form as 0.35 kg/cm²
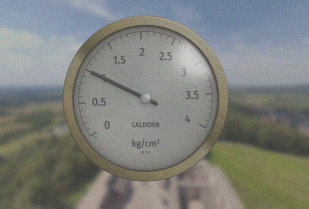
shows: 1 kg/cm²
